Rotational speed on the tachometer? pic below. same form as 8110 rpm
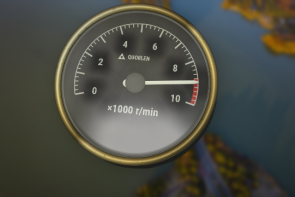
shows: 9000 rpm
